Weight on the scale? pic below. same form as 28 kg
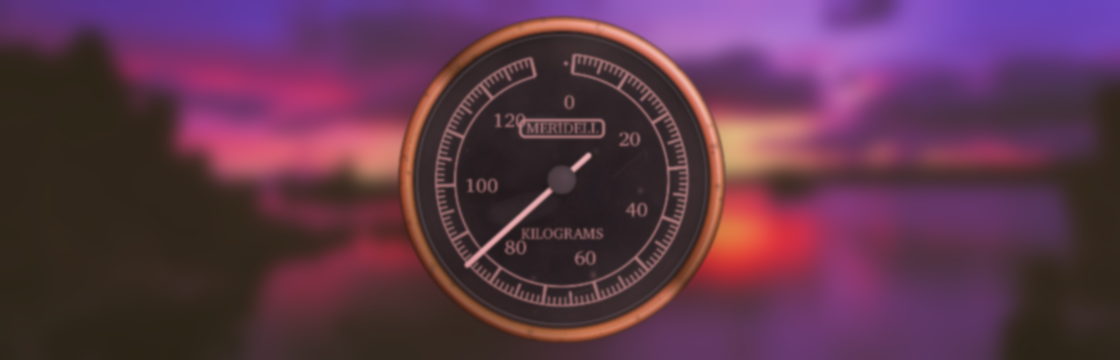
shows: 85 kg
